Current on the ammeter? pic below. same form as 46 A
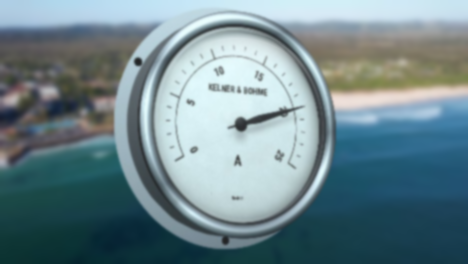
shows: 20 A
